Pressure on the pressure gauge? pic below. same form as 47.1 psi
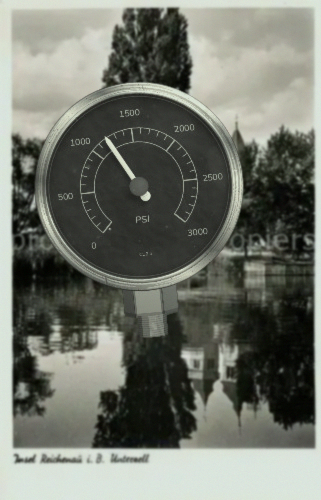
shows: 1200 psi
